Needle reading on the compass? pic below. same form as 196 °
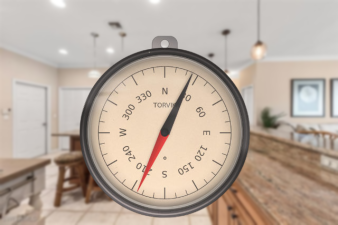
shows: 205 °
